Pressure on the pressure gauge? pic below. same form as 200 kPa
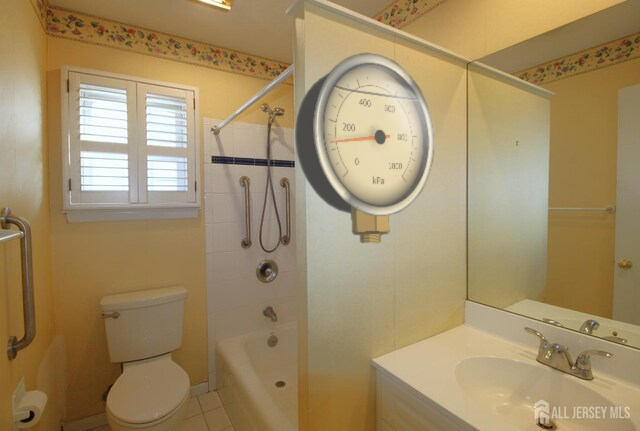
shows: 125 kPa
